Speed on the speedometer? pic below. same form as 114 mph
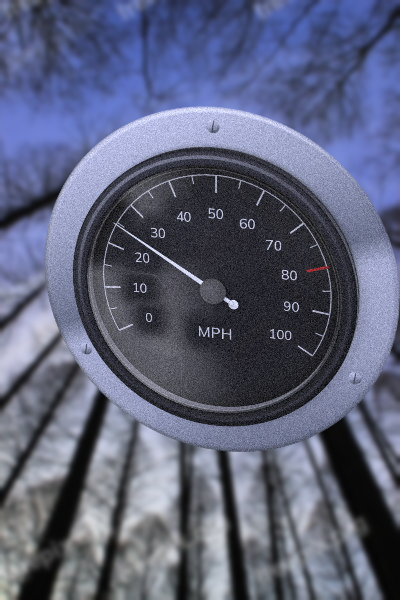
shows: 25 mph
